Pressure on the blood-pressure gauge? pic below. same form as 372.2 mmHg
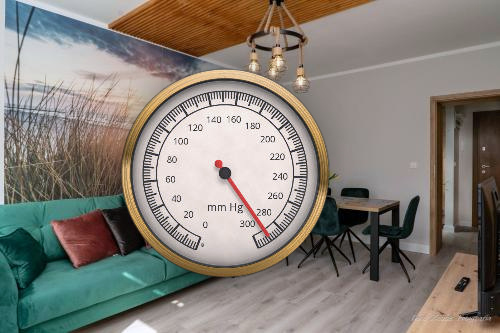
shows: 290 mmHg
